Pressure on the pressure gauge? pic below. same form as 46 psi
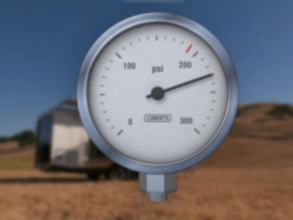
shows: 230 psi
